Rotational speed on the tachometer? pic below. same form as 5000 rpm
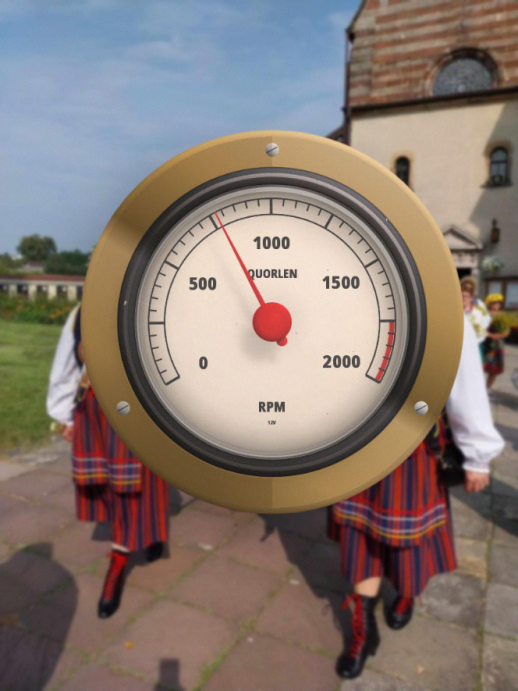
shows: 775 rpm
